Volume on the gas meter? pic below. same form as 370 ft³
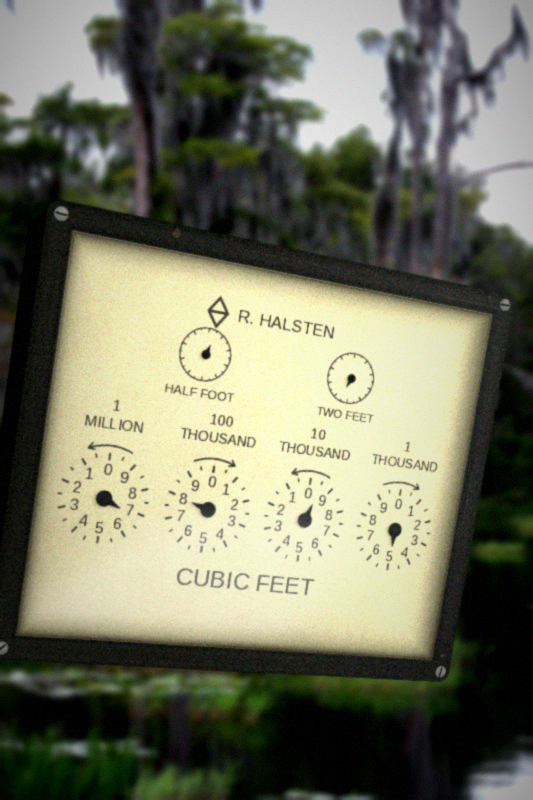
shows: 679500 ft³
